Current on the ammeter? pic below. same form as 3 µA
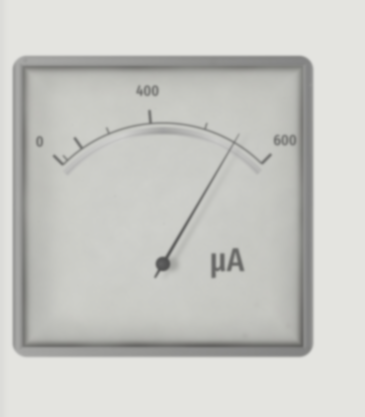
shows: 550 µA
